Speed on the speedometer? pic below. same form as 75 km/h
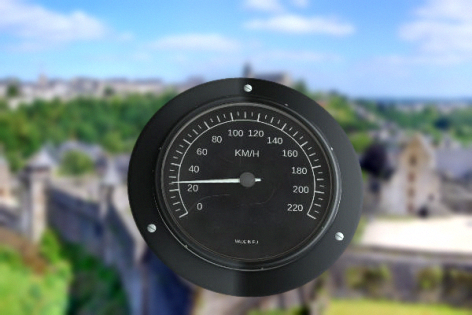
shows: 25 km/h
